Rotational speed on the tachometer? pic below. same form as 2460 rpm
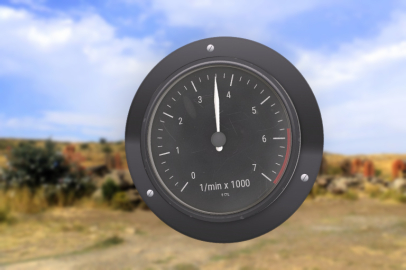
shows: 3600 rpm
